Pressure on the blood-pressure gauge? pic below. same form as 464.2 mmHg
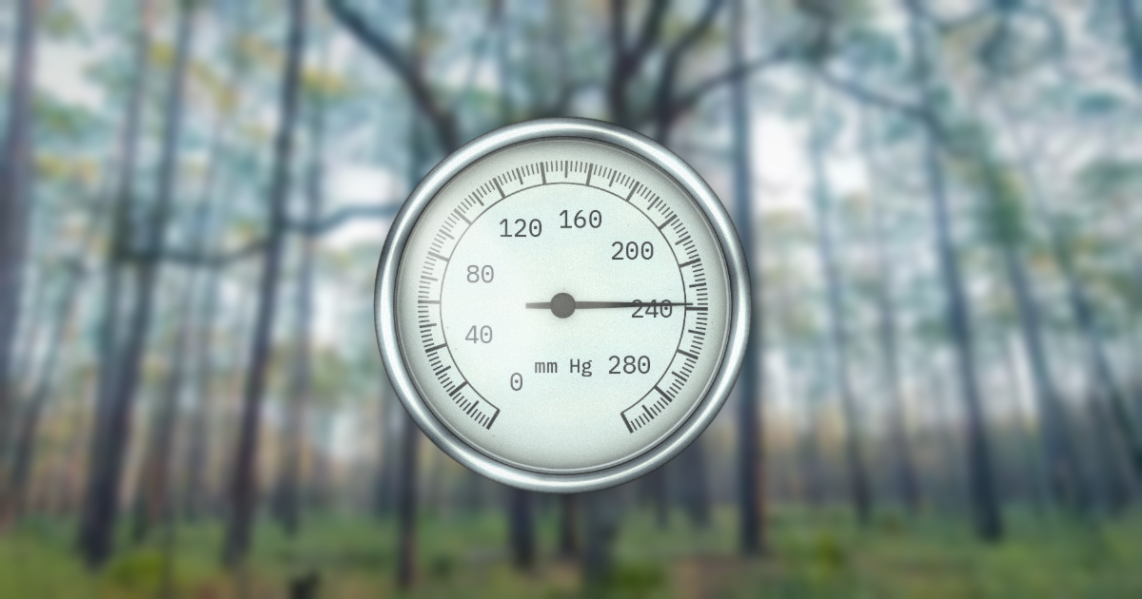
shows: 238 mmHg
